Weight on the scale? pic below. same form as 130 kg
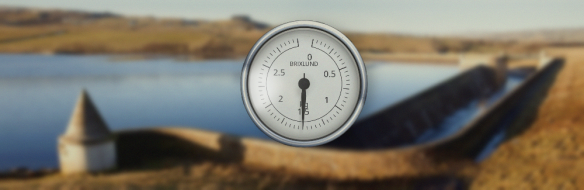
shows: 1.5 kg
